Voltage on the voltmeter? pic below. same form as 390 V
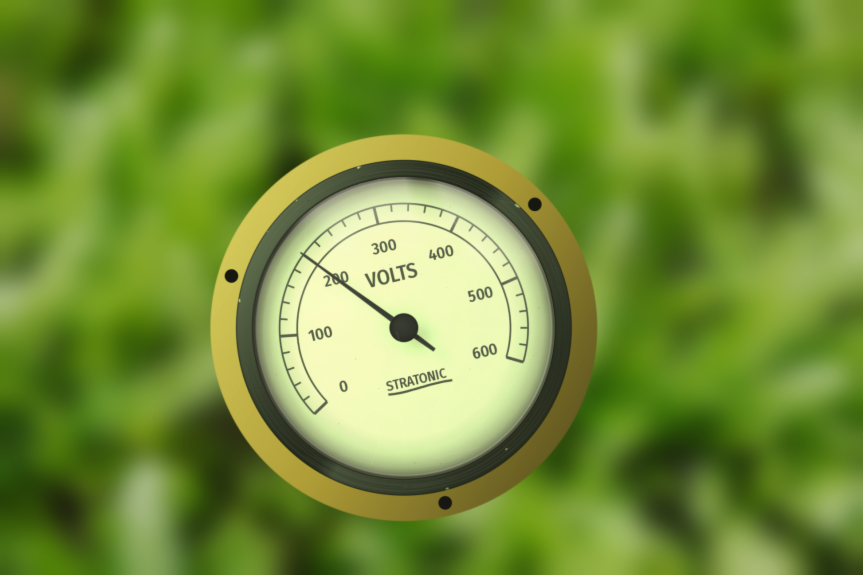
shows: 200 V
